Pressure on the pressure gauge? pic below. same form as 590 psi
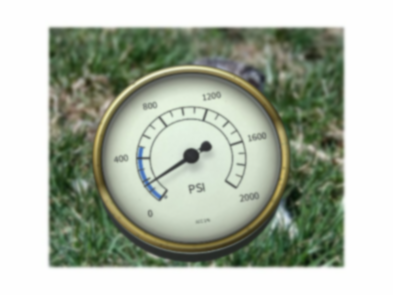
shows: 150 psi
